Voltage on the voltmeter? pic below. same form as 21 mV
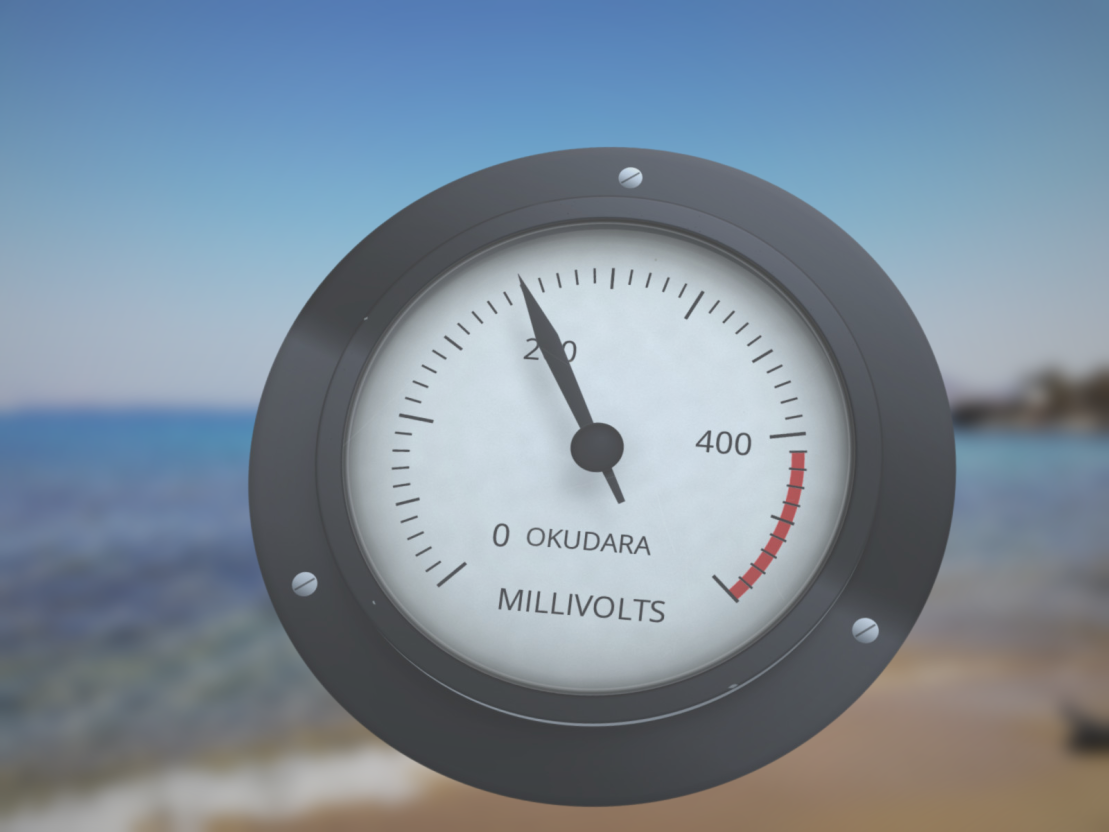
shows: 200 mV
